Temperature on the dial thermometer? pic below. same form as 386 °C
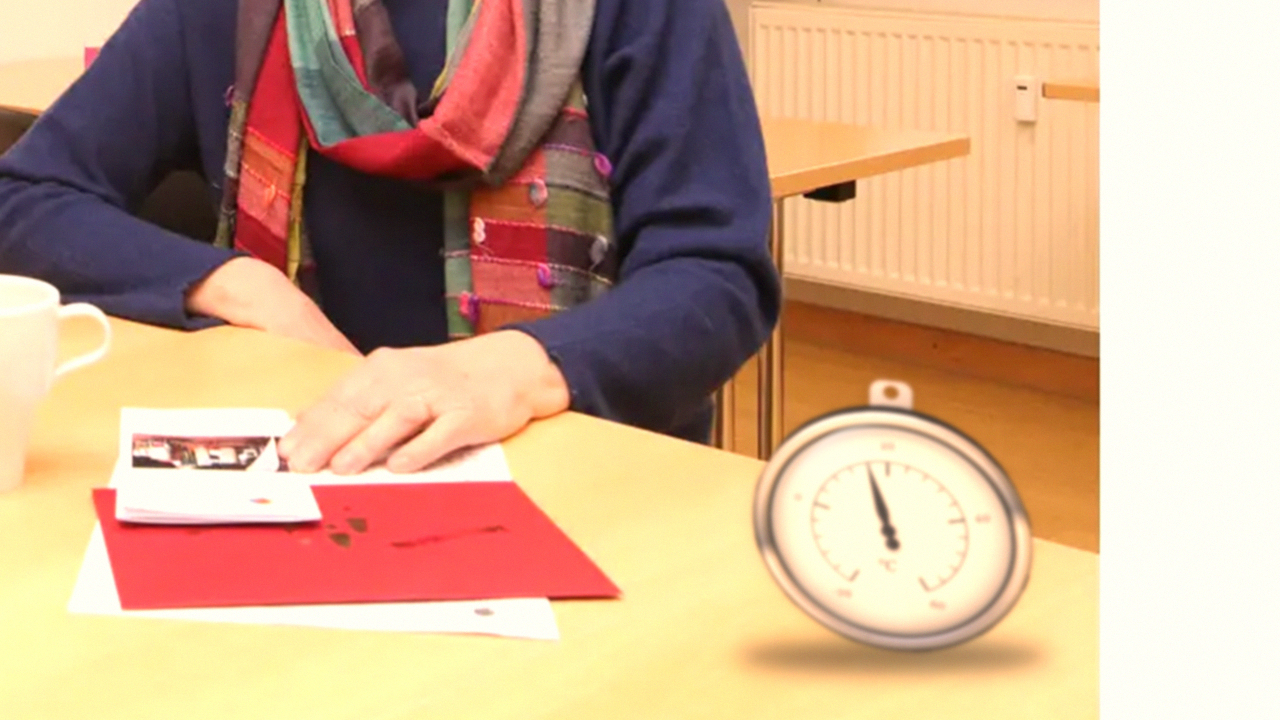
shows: 16 °C
